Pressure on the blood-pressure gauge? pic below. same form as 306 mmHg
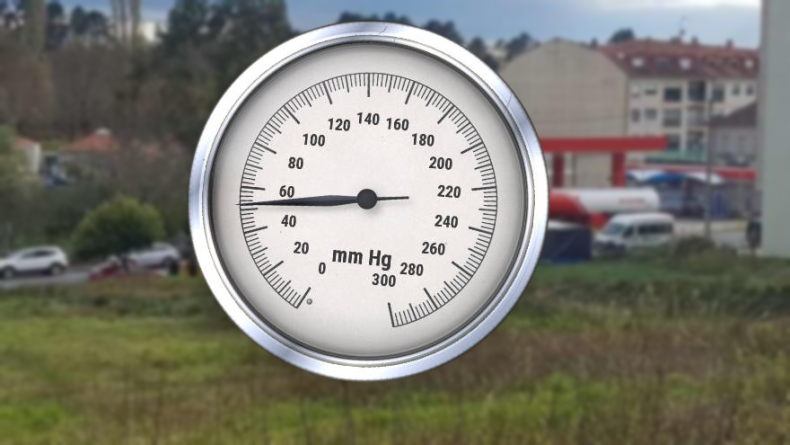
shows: 52 mmHg
